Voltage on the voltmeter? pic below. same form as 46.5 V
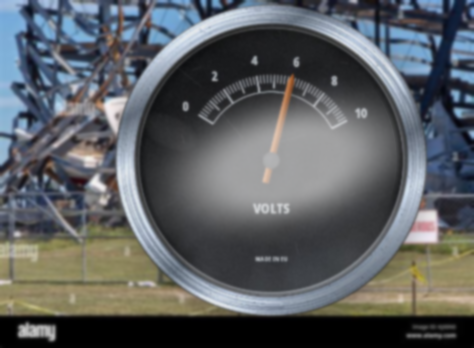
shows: 6 V
